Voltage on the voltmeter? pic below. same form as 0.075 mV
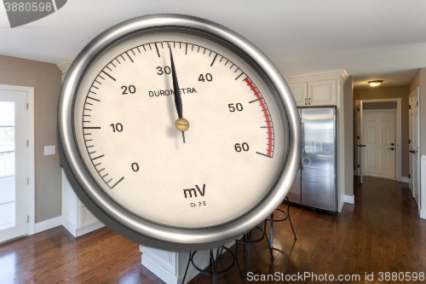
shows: 32 mV
